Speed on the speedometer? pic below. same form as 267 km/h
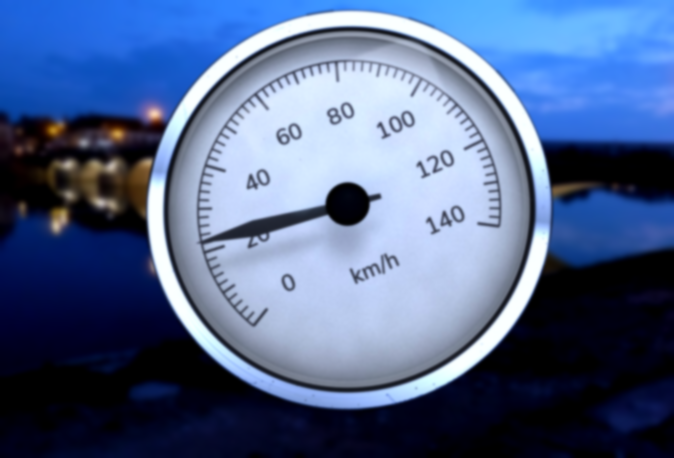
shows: 22 km/h
